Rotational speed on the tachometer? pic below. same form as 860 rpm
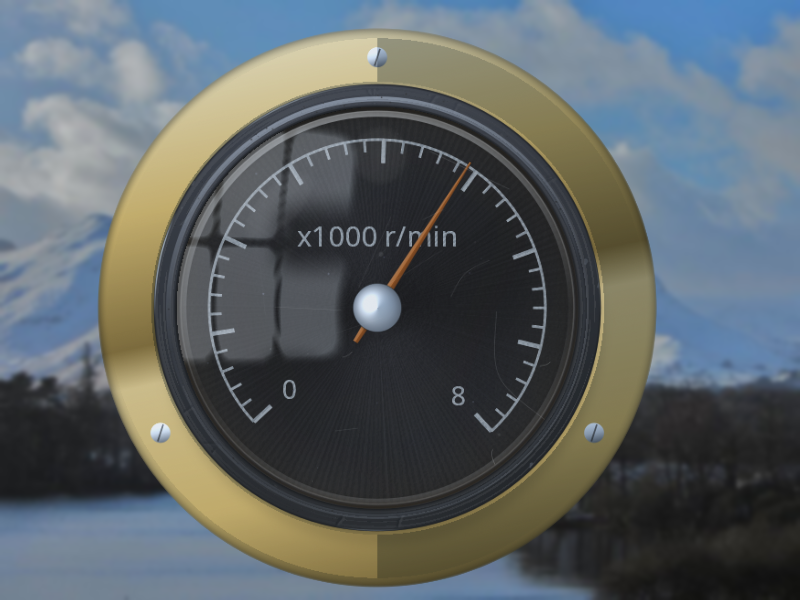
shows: 4900 rpm
